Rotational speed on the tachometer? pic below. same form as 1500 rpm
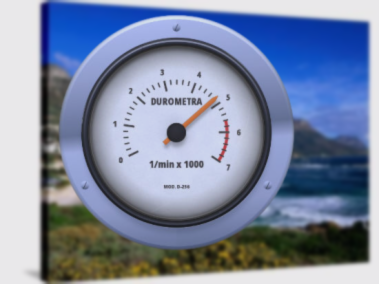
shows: 4800 rpm
